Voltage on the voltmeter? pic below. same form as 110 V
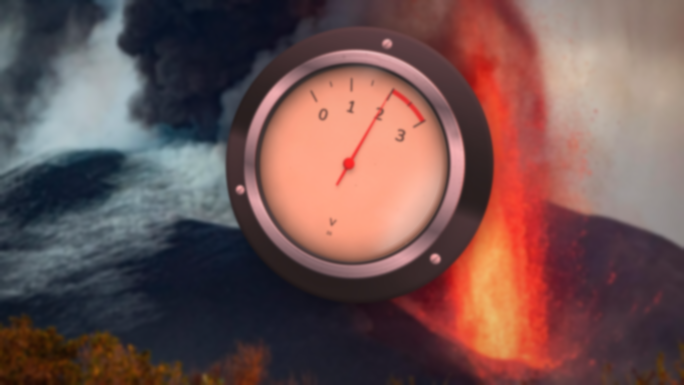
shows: 2 V
